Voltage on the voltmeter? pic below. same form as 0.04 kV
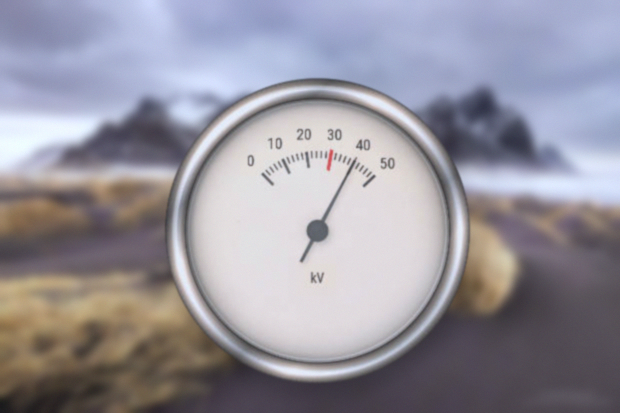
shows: 40 kV
